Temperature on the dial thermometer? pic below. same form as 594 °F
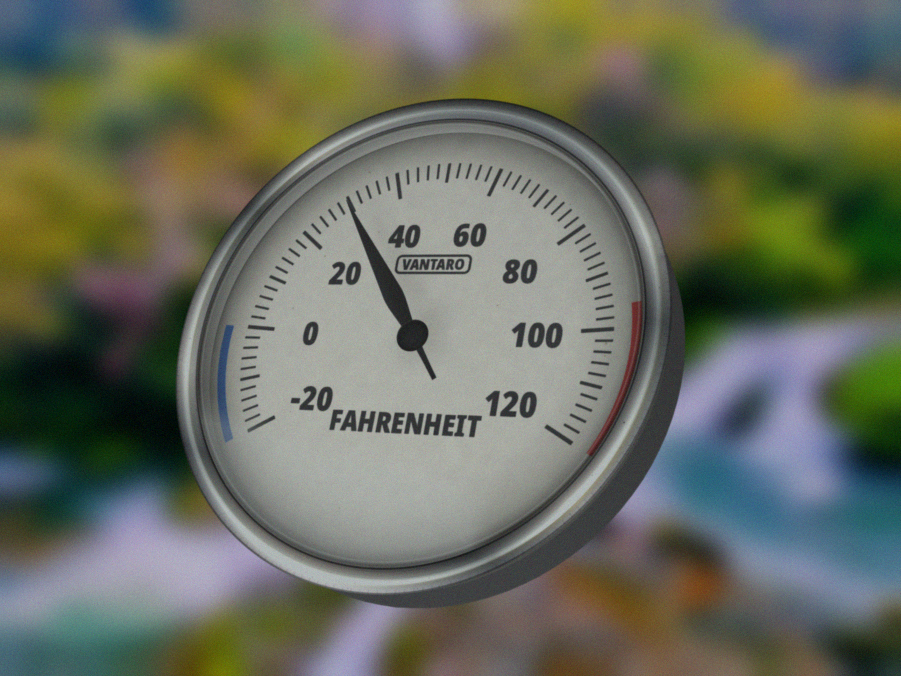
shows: 30 °F
